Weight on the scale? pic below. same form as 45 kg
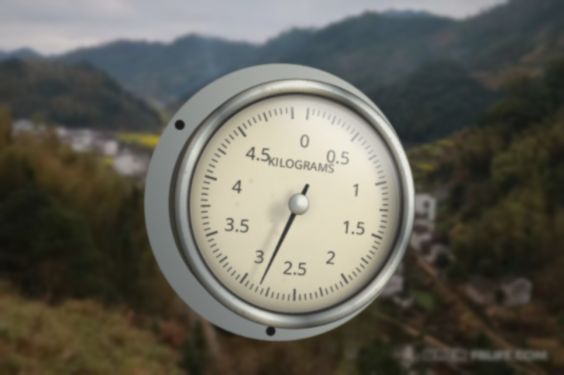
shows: 2.85 kg
